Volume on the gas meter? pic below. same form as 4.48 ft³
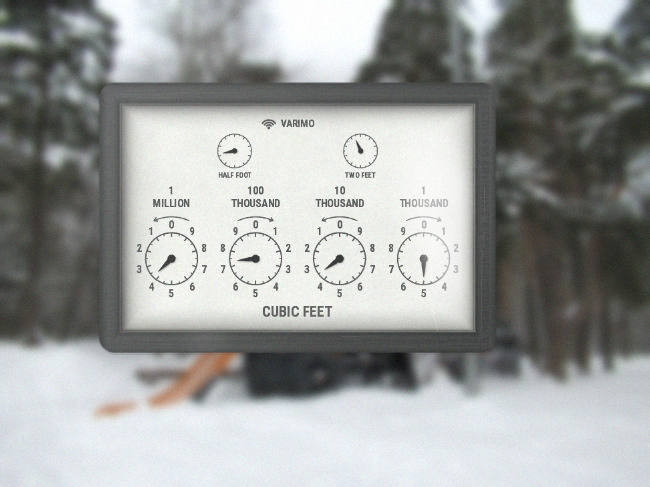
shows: 373500 ft³
